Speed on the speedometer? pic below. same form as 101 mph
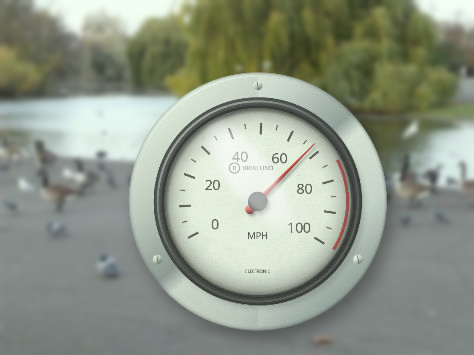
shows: 67.5 mph
